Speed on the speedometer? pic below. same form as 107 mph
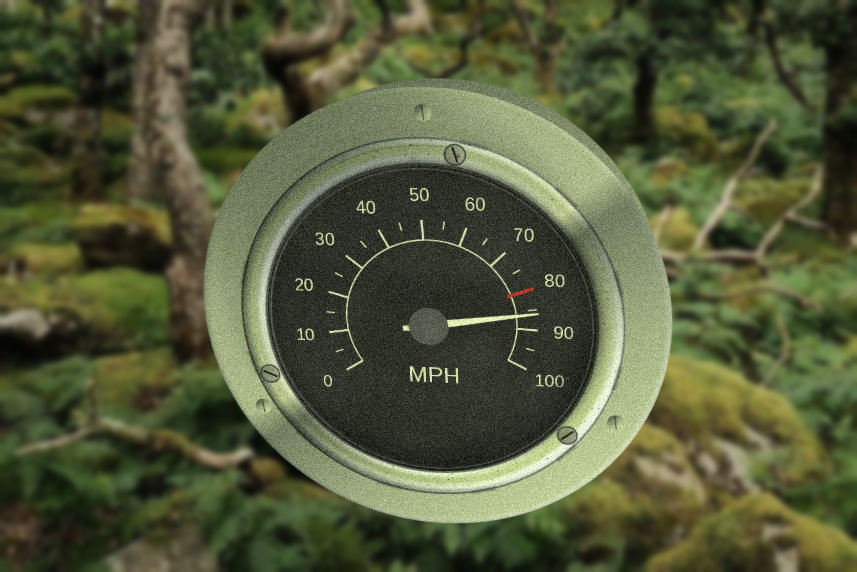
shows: 85 mph
